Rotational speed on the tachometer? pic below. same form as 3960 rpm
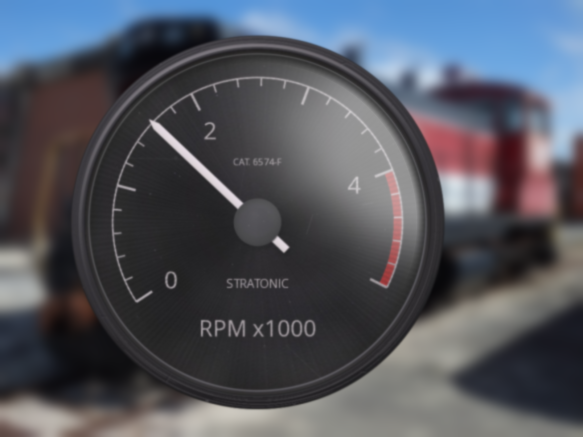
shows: 1600 rpm
